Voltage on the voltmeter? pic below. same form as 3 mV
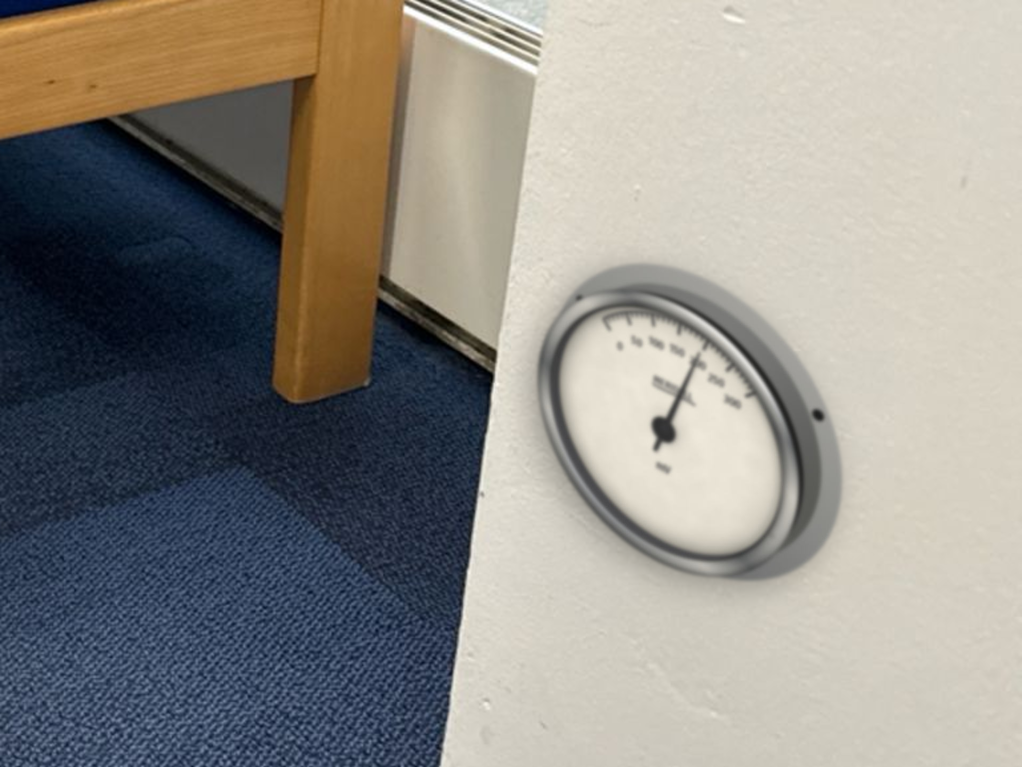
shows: 200 mV
